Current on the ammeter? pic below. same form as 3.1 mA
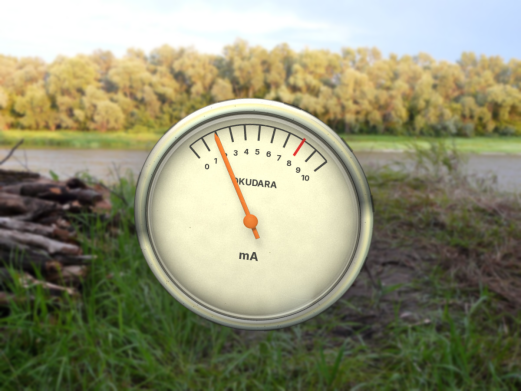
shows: 2 mA
